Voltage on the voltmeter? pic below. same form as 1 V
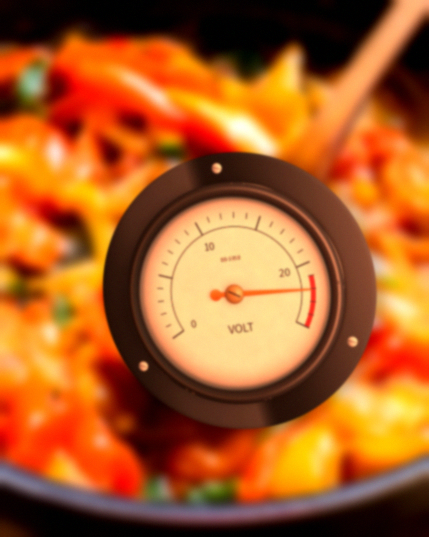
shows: 22 V
